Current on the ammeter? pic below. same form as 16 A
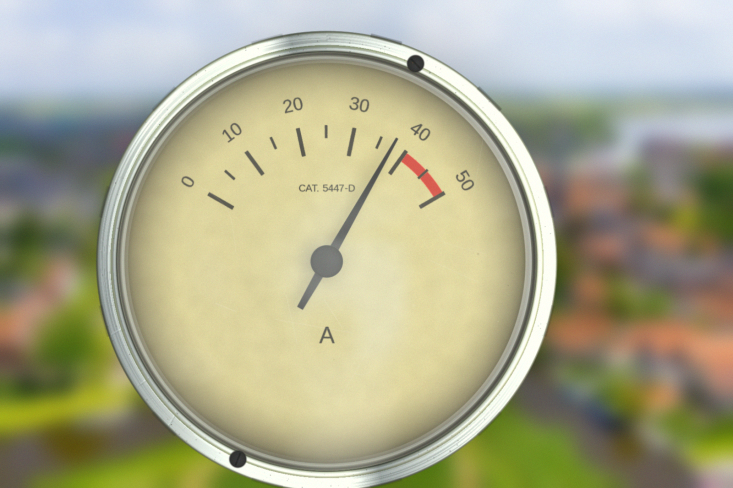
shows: 37.5 A
